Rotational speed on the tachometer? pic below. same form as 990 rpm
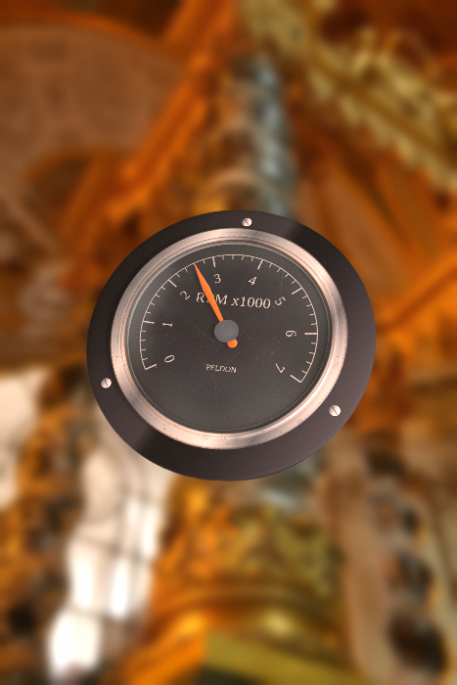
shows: 2600 rpm
